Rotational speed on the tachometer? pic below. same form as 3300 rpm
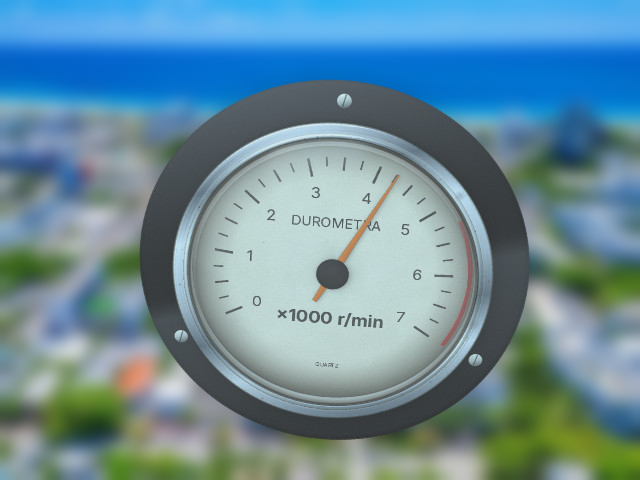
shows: 4250 rpm
